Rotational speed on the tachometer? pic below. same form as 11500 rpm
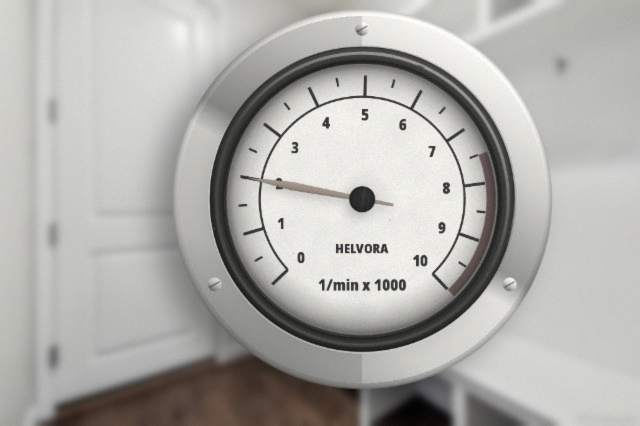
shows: 2000 rpm
